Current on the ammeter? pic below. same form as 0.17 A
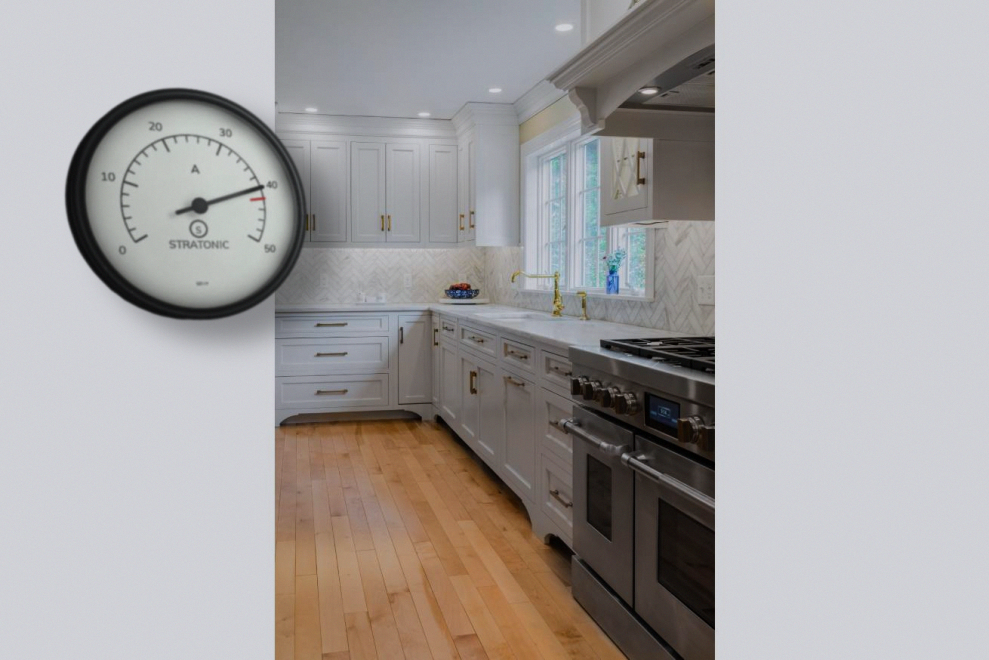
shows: 40 A
